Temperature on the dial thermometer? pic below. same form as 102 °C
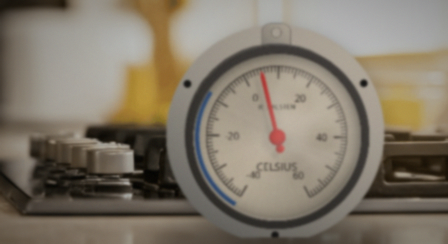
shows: 5 °C
